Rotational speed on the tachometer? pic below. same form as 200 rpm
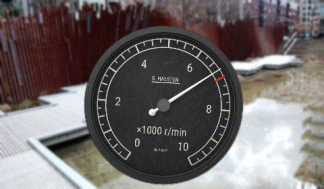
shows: 6750 rpm
